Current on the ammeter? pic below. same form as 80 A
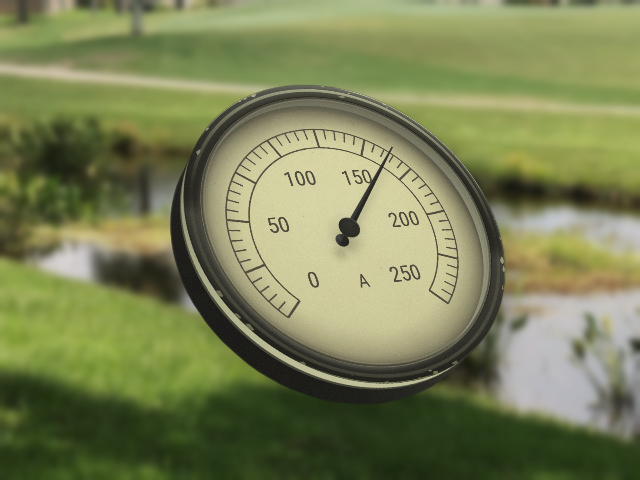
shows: 162.5 A
